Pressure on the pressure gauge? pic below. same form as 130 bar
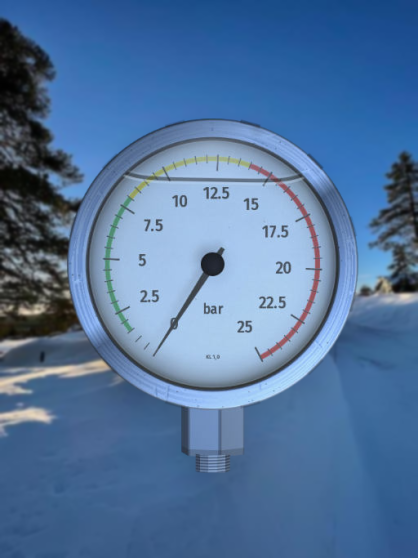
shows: 0 bar
